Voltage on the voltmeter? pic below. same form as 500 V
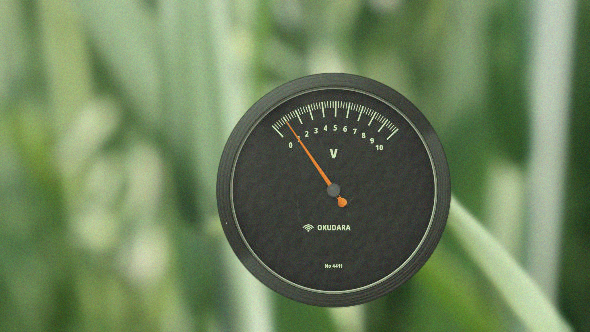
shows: 1 V
